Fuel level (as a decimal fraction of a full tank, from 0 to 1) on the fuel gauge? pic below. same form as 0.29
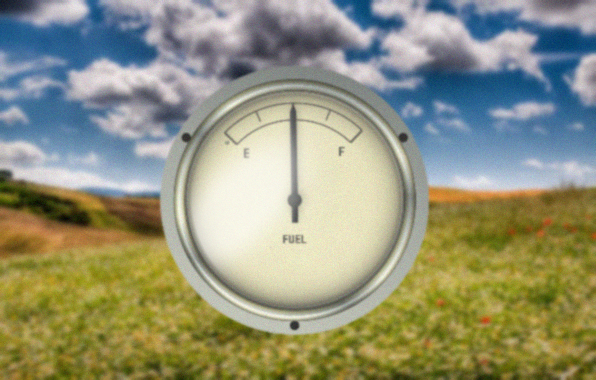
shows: 0.5
